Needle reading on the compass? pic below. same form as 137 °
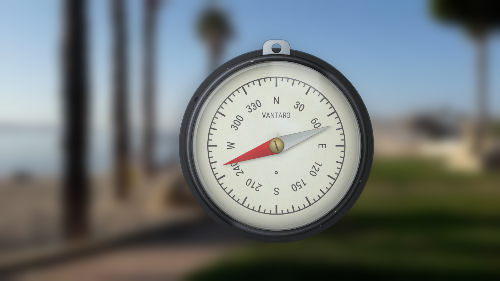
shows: 250 °
